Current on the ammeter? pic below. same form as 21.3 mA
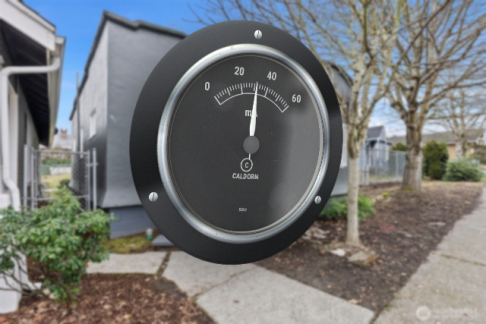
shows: 30 mA
